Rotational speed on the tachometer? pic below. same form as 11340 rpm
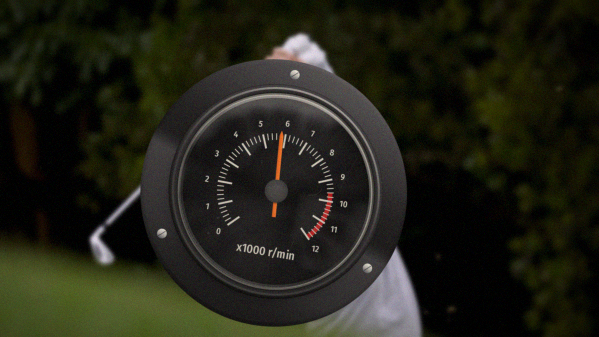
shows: 5800 rpm
